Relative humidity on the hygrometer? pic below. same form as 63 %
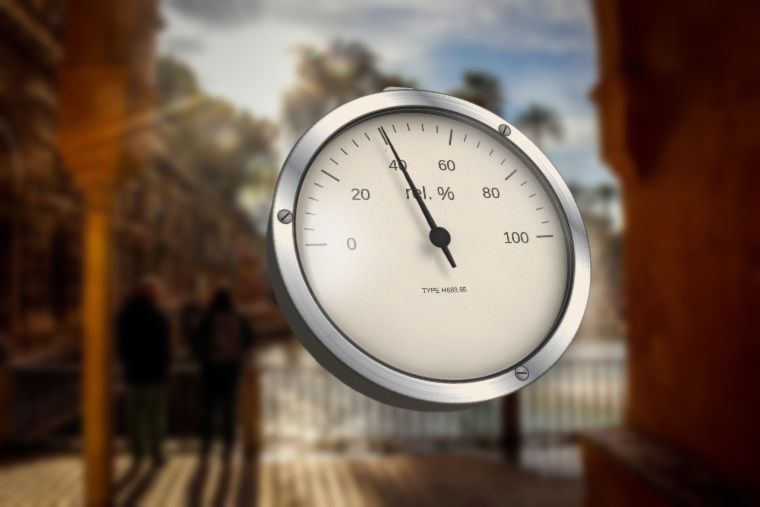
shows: 40 %
